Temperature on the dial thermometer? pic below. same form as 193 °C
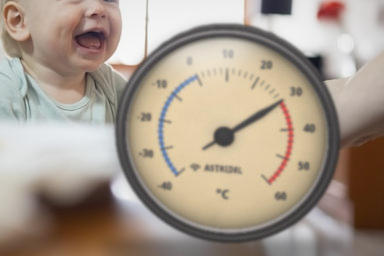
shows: 30 °C
